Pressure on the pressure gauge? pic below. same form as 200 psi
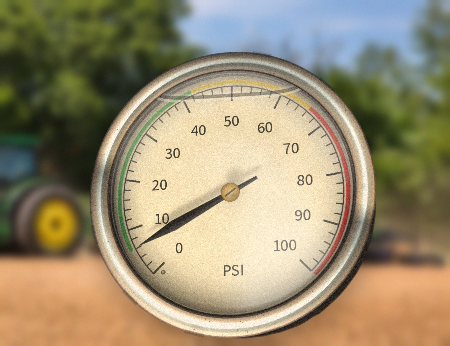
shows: 6 psi
